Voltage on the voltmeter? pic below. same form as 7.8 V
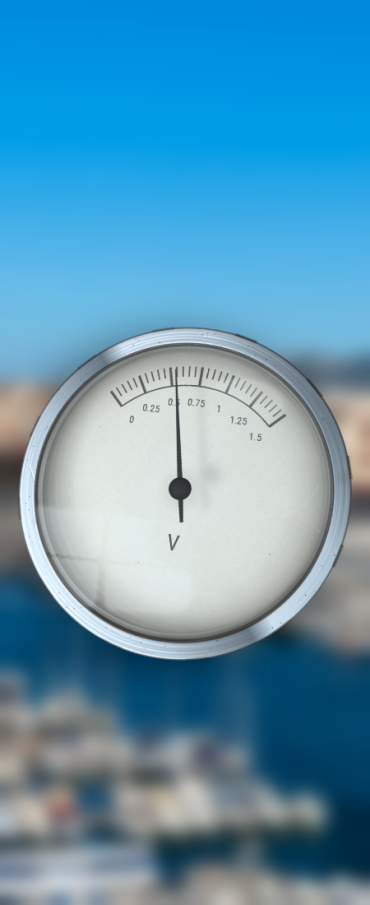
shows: 0.55 V
